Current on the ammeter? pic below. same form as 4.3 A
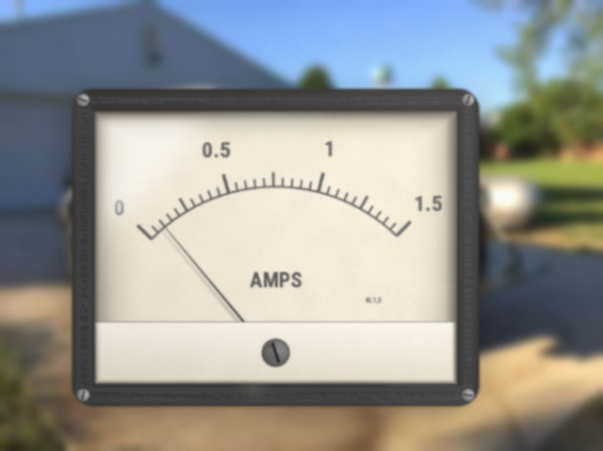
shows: 0.1 A
